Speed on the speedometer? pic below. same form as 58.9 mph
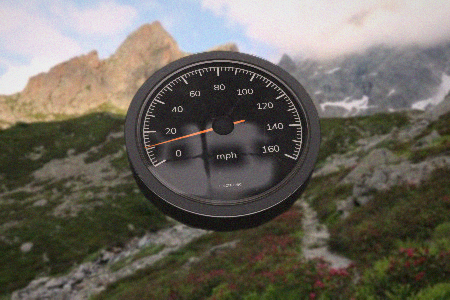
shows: 10 mph
